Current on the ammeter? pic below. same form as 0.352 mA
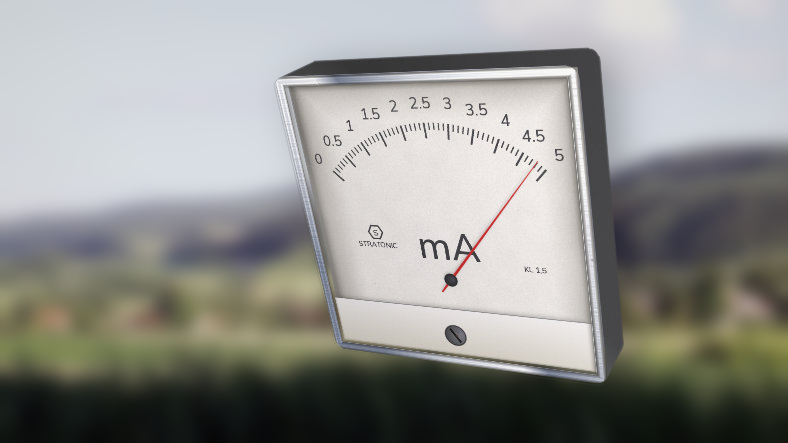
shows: 4.8 mA
